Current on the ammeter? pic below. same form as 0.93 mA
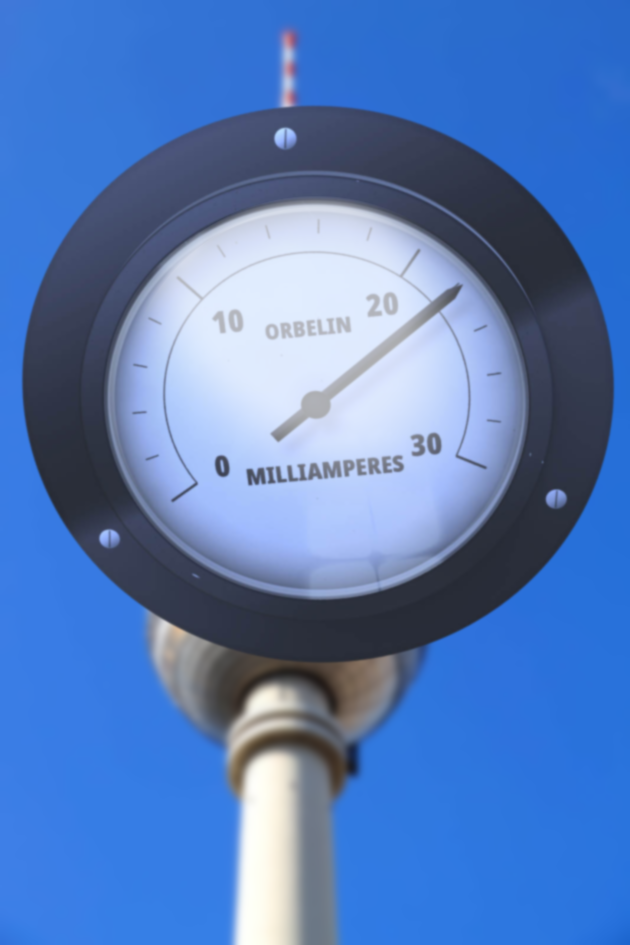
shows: 22 mA
